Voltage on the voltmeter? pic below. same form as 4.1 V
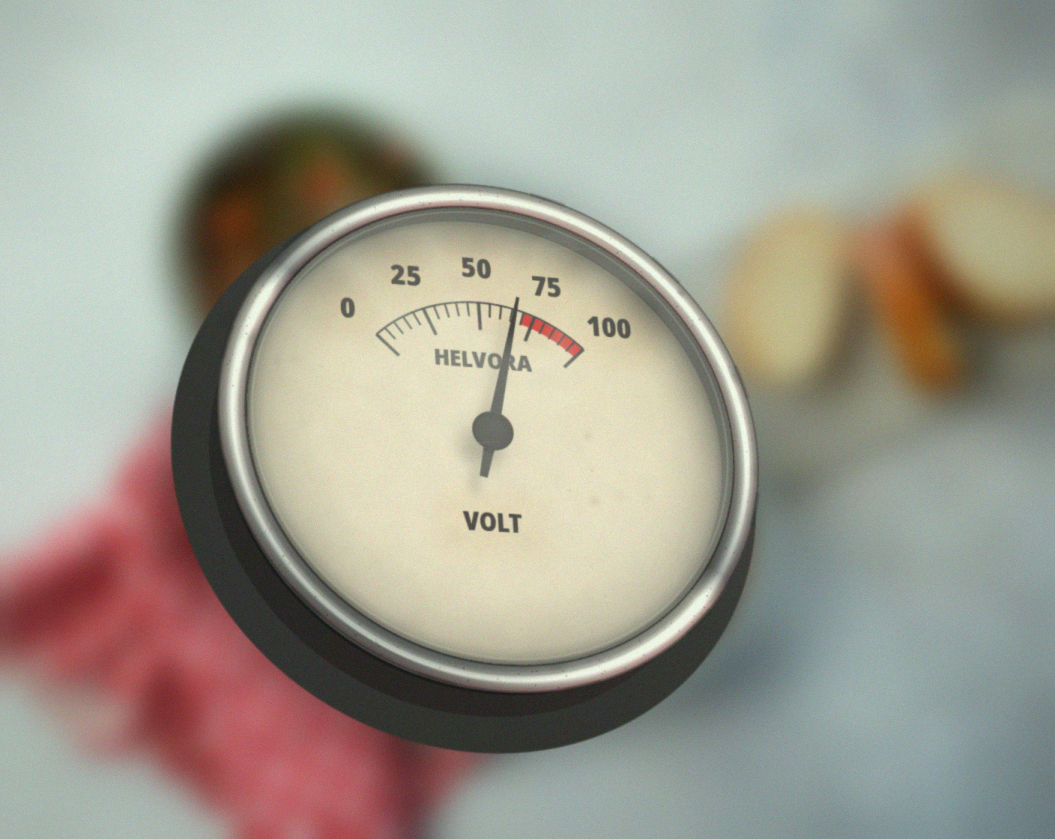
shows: 65 V
